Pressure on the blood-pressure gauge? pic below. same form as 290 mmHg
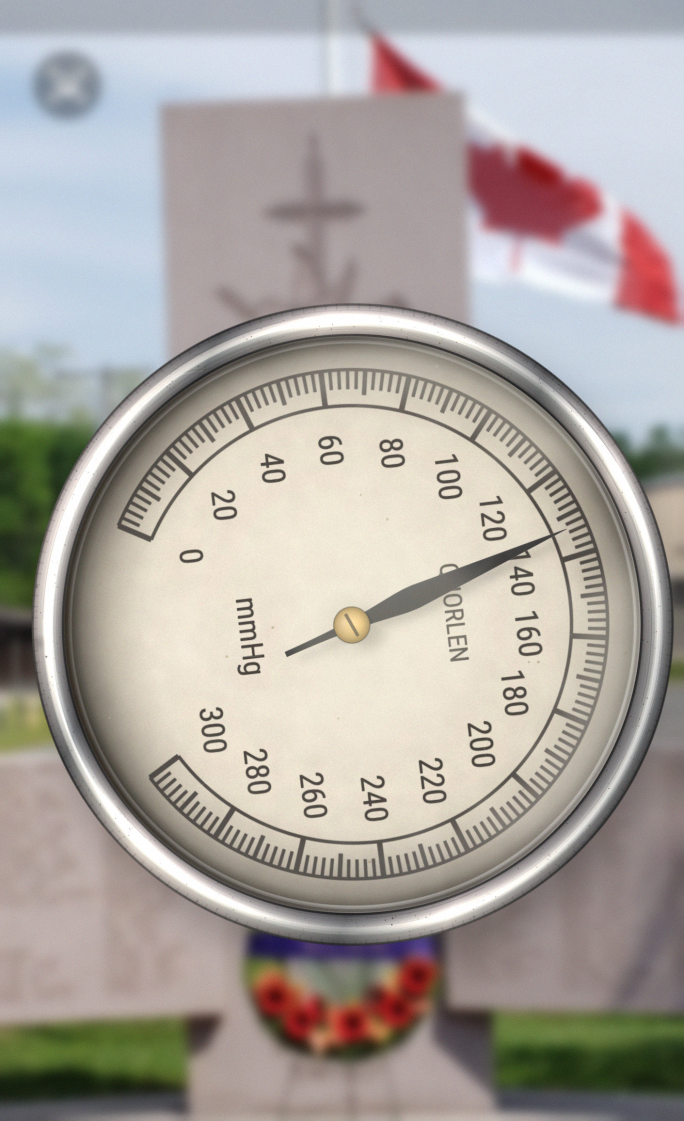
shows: 133 mmHg
